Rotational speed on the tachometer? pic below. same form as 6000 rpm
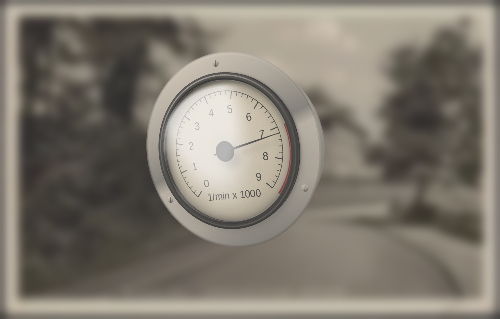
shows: 7200 rpm
